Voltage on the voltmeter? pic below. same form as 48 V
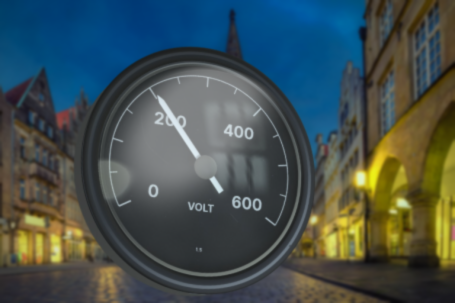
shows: 200 V
